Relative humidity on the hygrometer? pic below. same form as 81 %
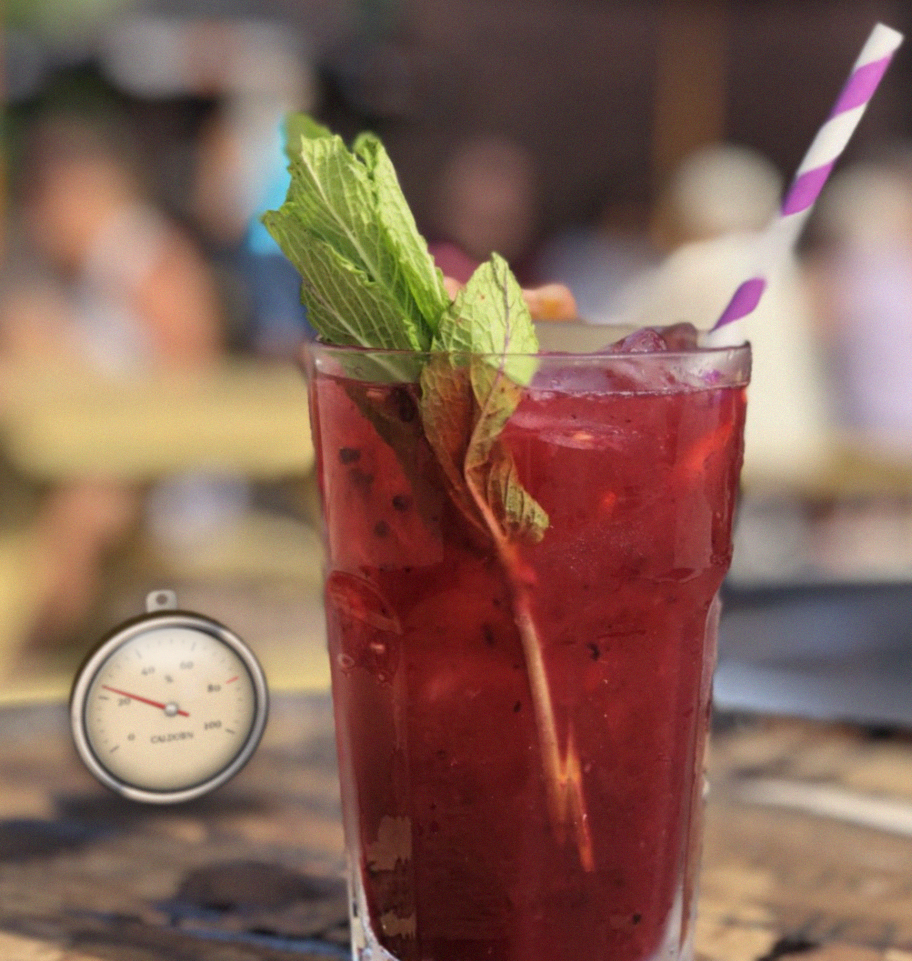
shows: 24 %
